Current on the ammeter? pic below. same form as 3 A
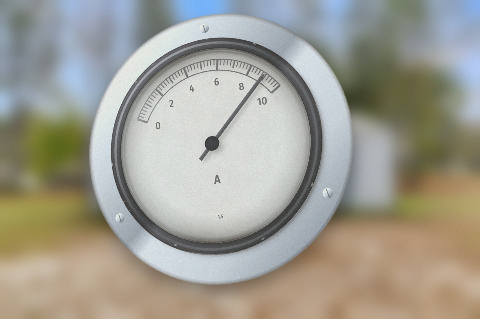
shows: 9 A
